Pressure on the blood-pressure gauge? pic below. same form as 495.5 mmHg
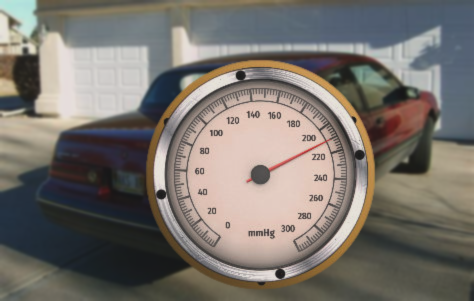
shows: 210 mmHg
